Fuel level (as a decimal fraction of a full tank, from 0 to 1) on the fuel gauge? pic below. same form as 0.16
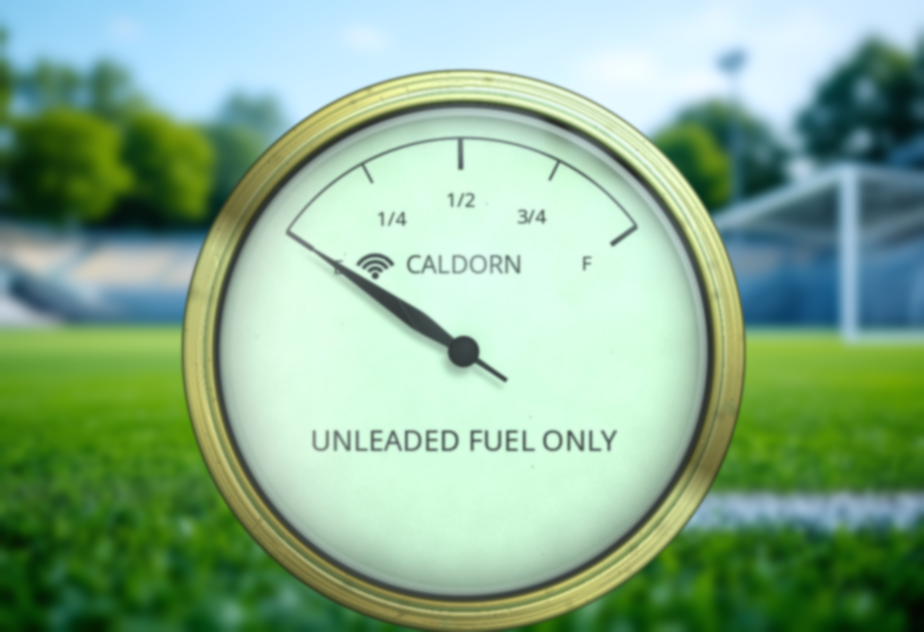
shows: 0
